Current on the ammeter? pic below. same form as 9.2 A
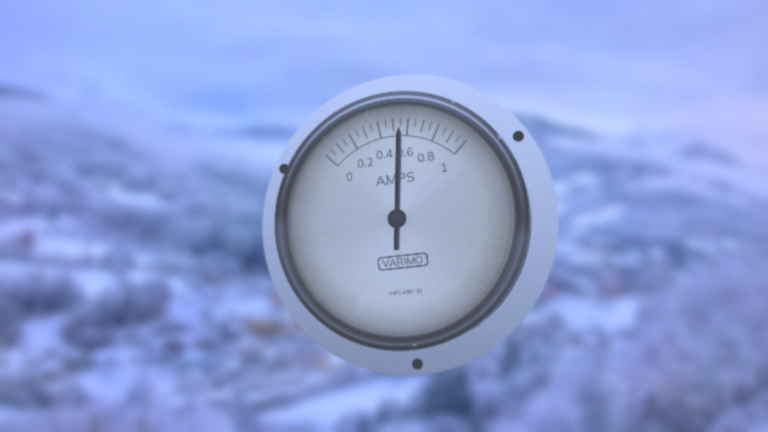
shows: 0.55 A
